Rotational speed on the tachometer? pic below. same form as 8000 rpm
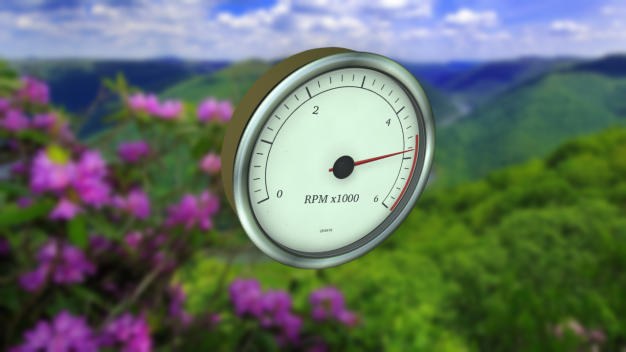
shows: 4800 rpm
